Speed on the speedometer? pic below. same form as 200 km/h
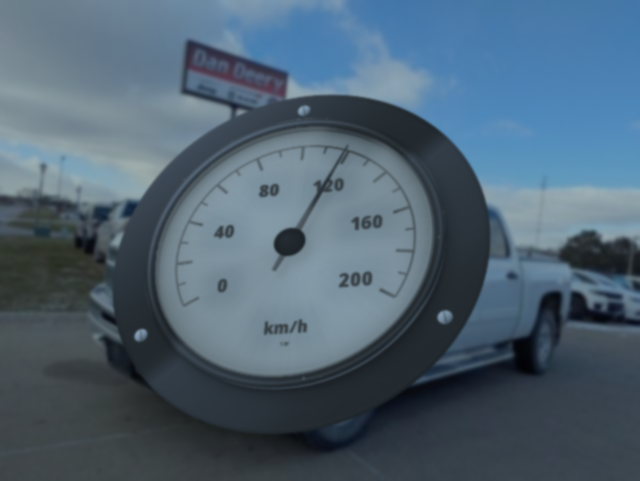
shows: 120 km/h
